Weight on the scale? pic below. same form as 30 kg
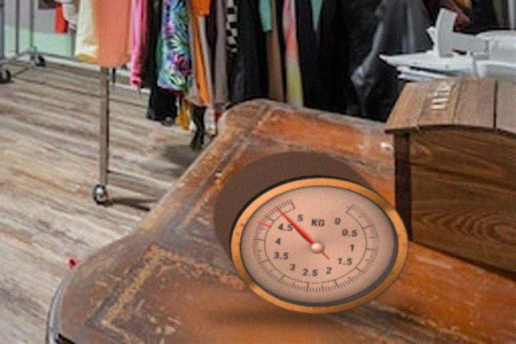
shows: 4.75 kg
